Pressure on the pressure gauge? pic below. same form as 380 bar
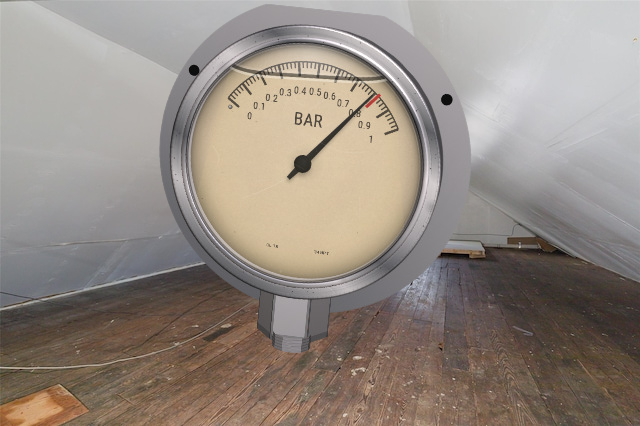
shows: 0.8 bar
